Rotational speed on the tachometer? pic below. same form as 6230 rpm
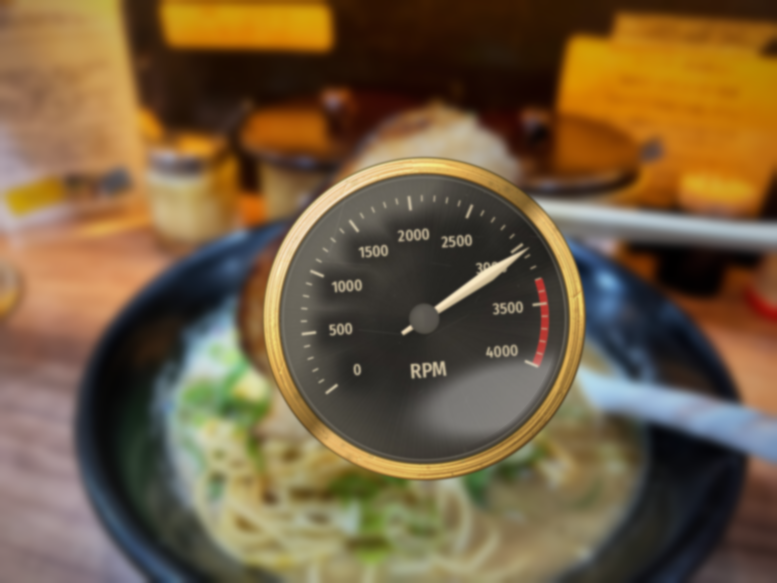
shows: 3050 rpm
